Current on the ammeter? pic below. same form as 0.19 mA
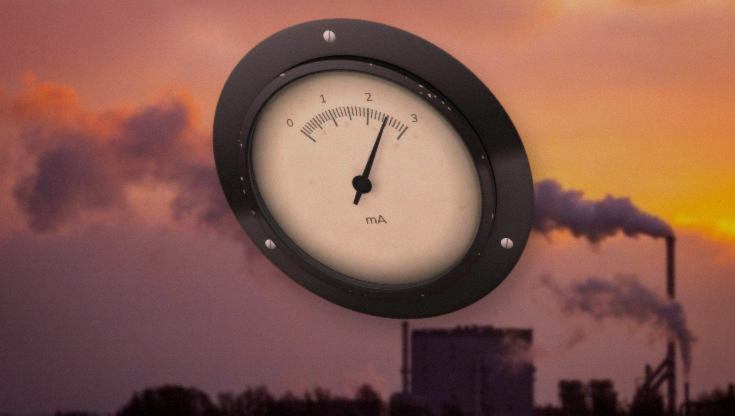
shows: 2.5 mA
